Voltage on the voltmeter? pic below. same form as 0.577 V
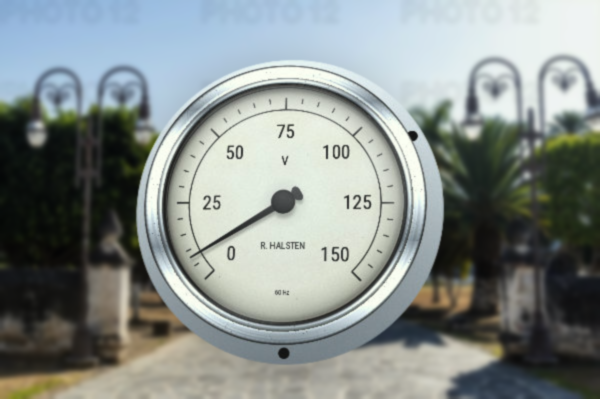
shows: 7.5 V
